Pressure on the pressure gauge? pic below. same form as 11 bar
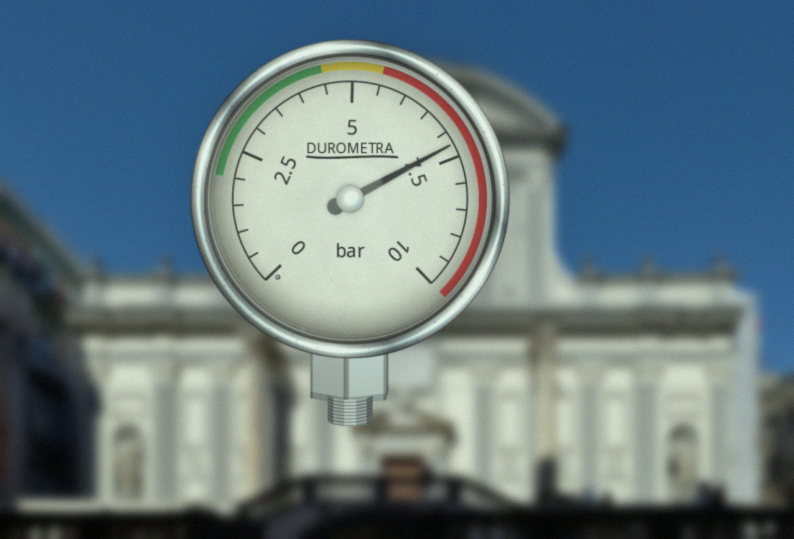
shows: 7.25 bar
